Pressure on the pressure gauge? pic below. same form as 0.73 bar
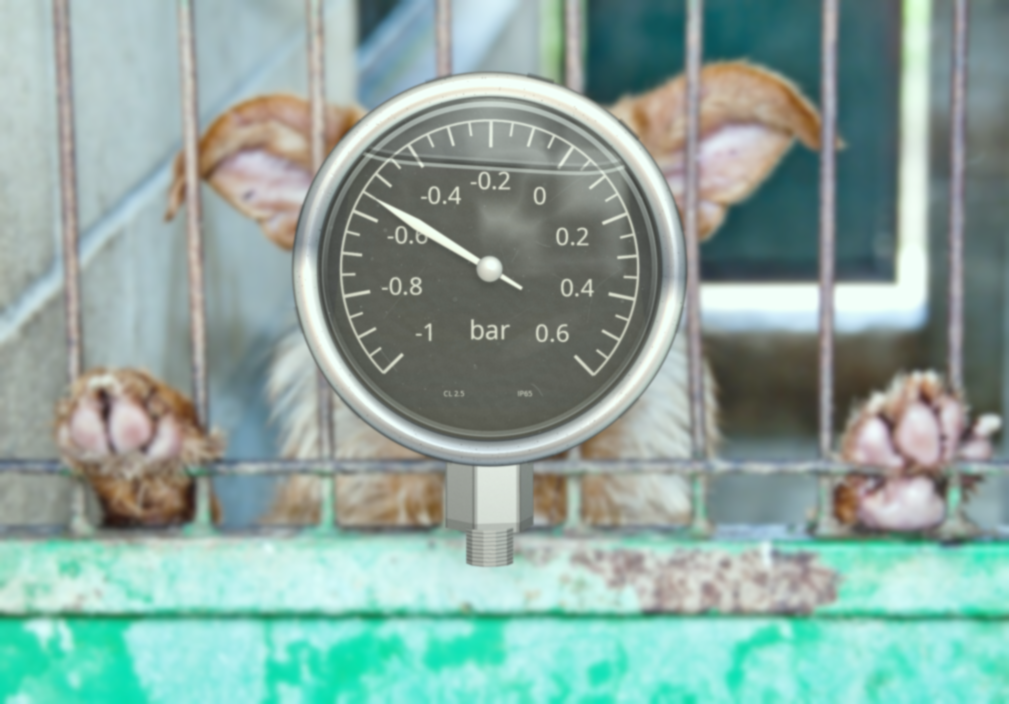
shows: -0.55 bar
